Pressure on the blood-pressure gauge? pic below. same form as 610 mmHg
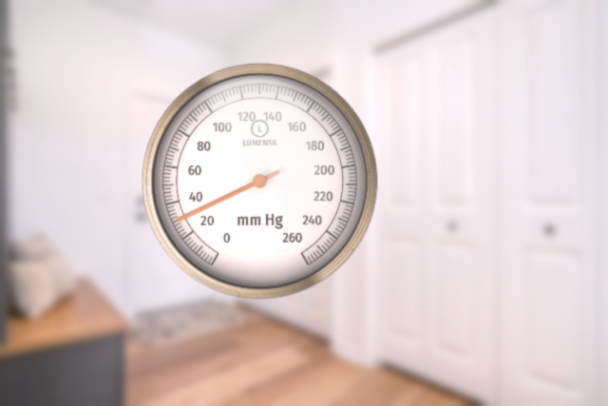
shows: 30 mmHg
